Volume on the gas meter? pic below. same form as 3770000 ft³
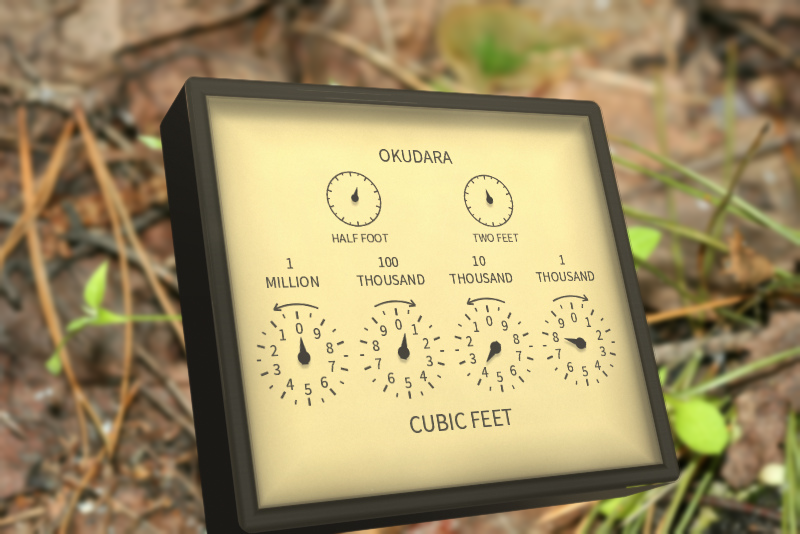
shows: 3800 ft³
